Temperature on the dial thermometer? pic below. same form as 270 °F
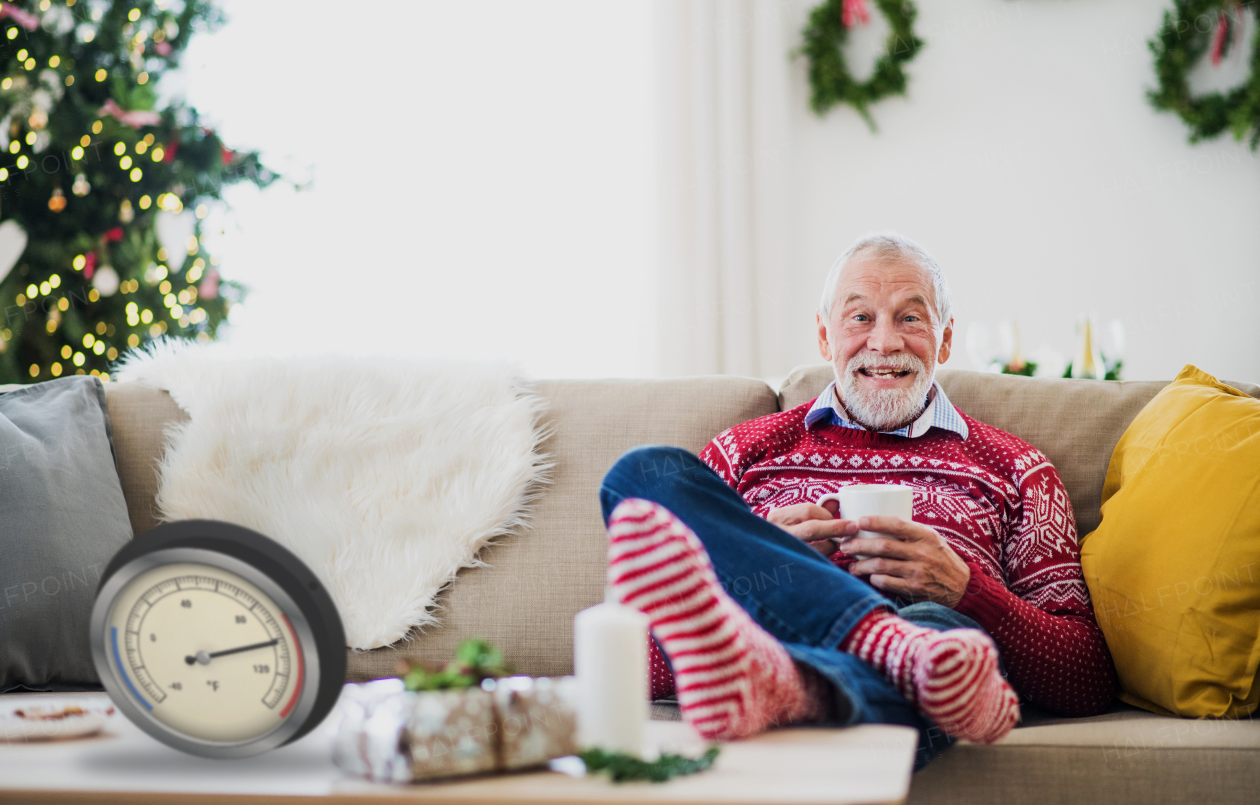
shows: 100 °F
